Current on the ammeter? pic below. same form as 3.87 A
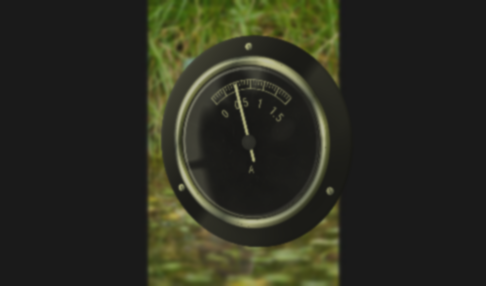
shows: 0.5 A
